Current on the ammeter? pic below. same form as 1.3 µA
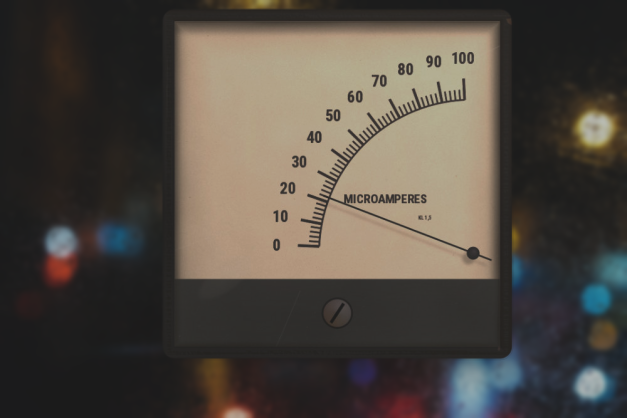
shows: 22 µA
